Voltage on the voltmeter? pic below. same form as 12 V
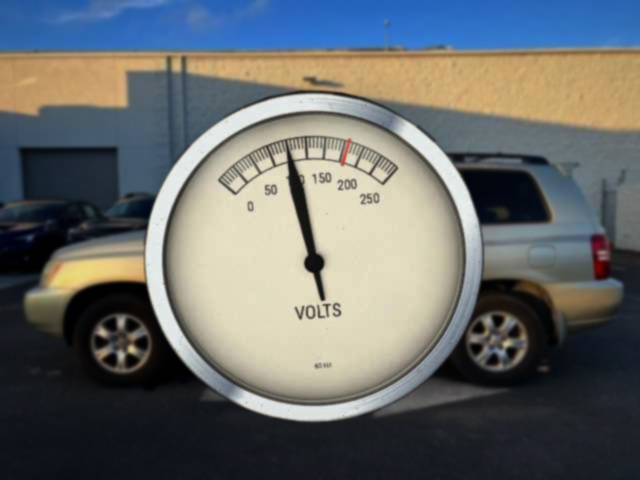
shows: 100 V
